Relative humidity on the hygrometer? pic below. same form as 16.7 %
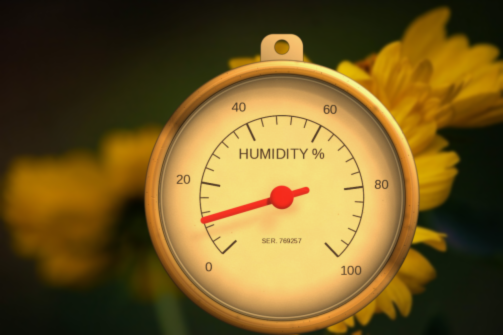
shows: 10 %
